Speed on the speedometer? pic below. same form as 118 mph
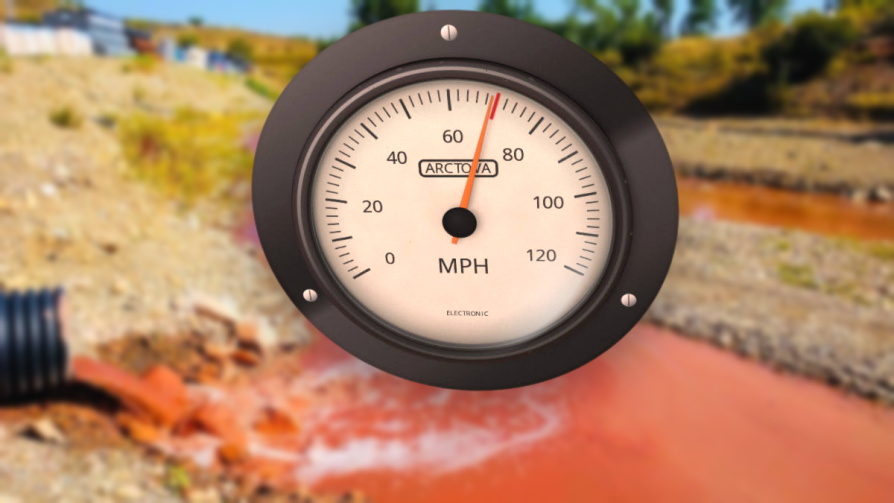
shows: 69 mph
